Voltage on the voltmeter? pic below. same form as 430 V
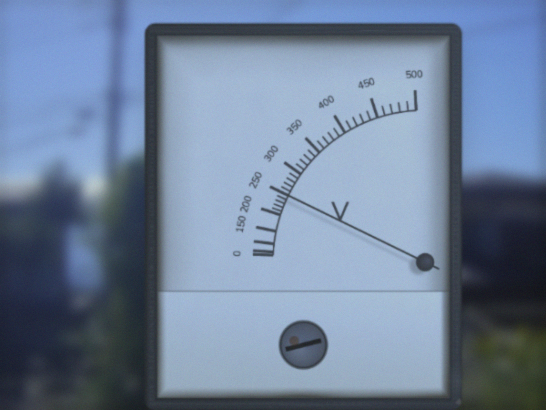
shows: 250 V
